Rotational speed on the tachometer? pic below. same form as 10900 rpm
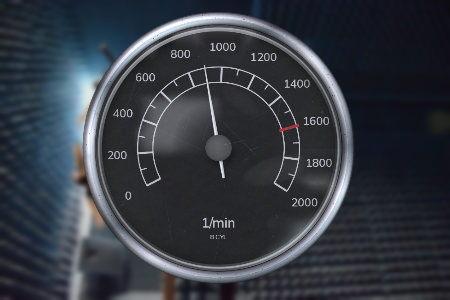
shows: 900 rpm
